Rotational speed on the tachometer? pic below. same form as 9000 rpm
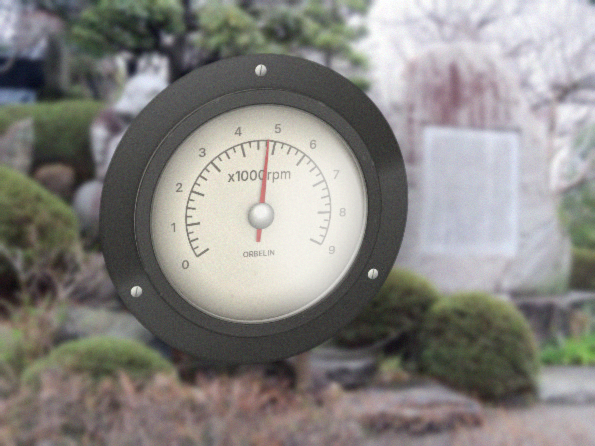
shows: 4750 rpm
